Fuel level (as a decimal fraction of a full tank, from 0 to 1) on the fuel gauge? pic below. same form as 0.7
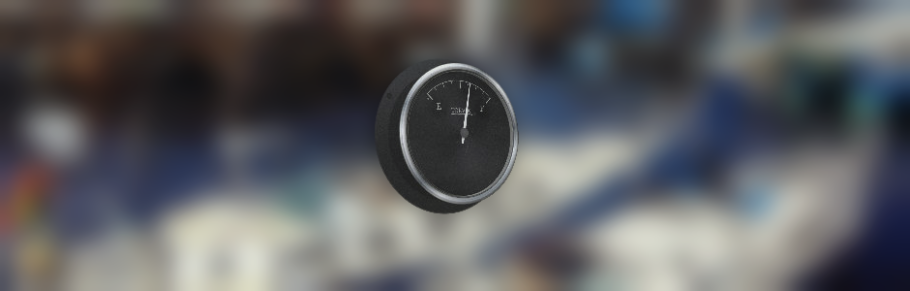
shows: 0.625
